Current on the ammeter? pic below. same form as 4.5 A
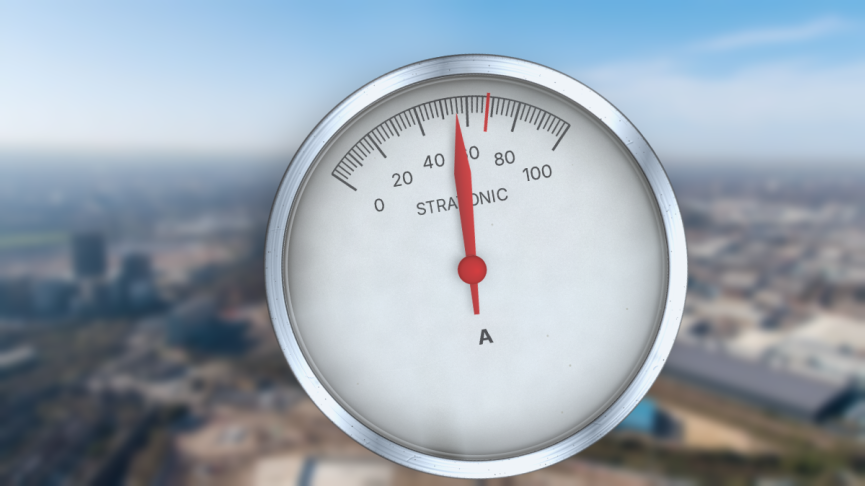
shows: 56 A
